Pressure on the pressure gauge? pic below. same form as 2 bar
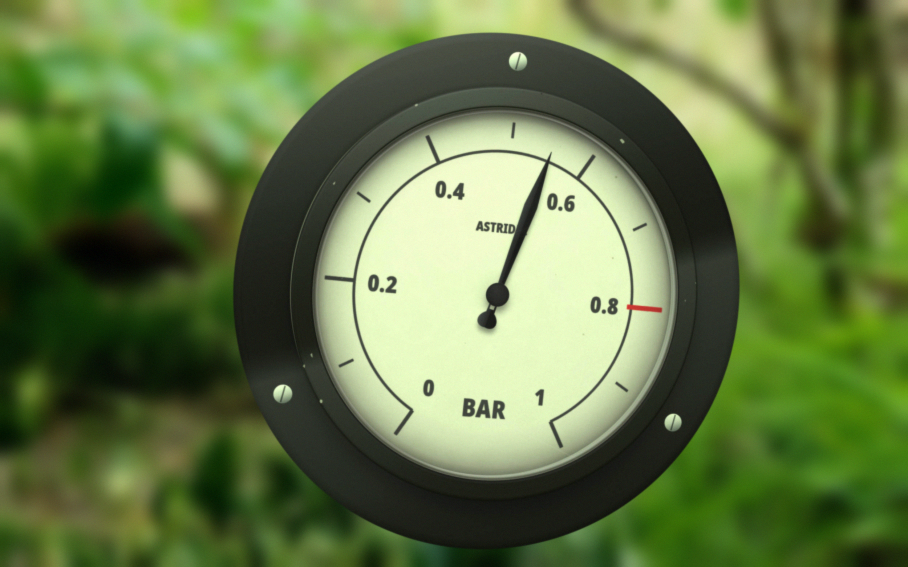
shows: 0.55 bar
